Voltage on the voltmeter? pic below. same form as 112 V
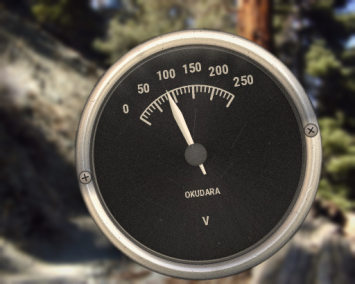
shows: 90 V
